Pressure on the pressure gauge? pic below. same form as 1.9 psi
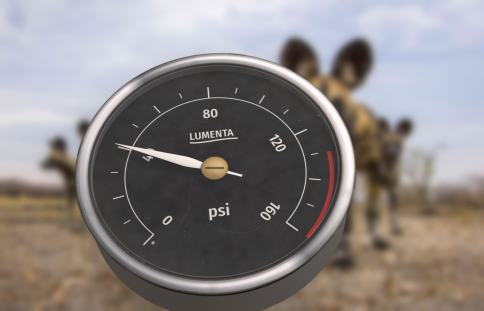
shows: 40 psi
